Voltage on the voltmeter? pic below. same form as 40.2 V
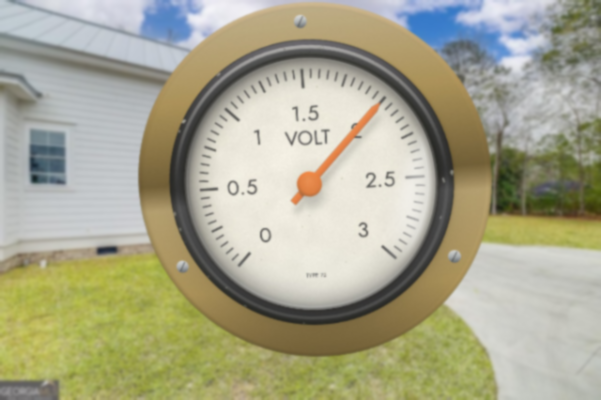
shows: 2 V
